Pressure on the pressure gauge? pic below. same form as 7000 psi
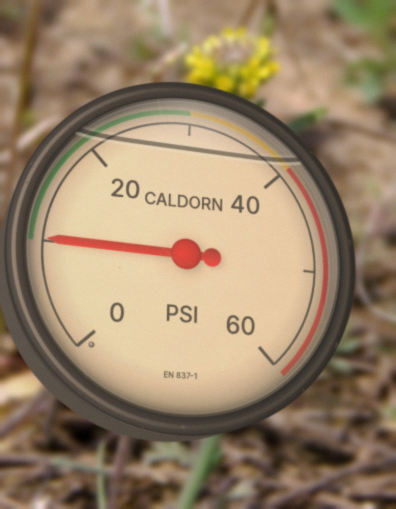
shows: 10 psi
